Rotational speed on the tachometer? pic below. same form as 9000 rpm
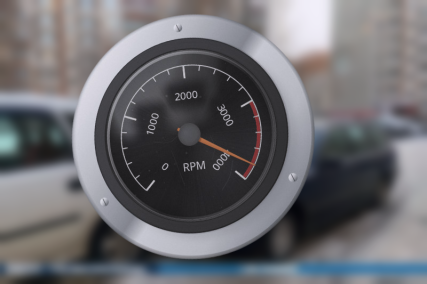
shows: 3800 rpm
